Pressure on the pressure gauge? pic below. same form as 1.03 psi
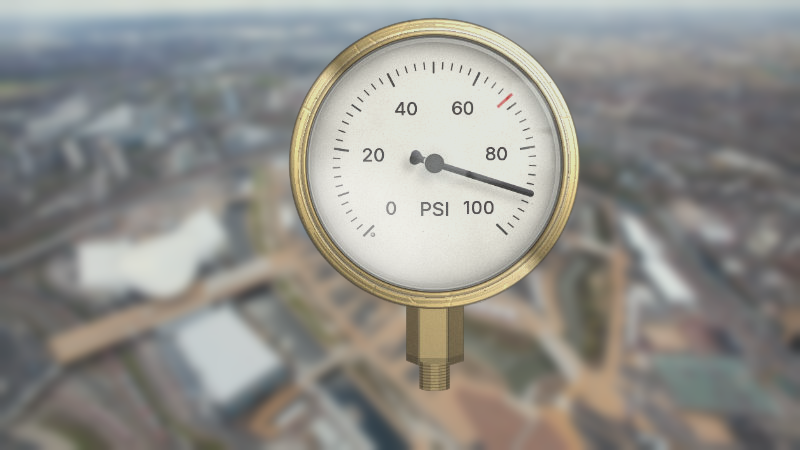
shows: 90 psi
